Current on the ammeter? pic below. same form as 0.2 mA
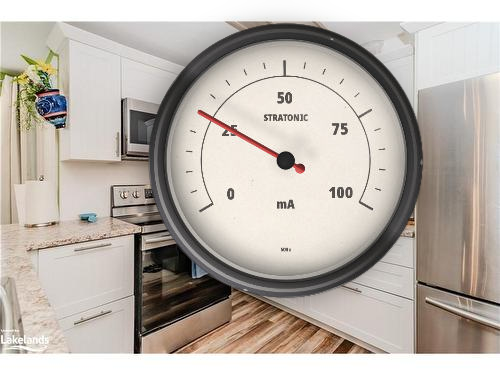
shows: 25 mA
